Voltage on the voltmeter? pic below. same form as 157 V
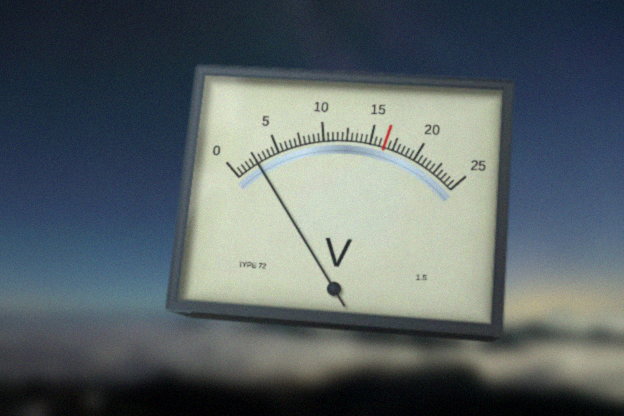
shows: 2.5 V
